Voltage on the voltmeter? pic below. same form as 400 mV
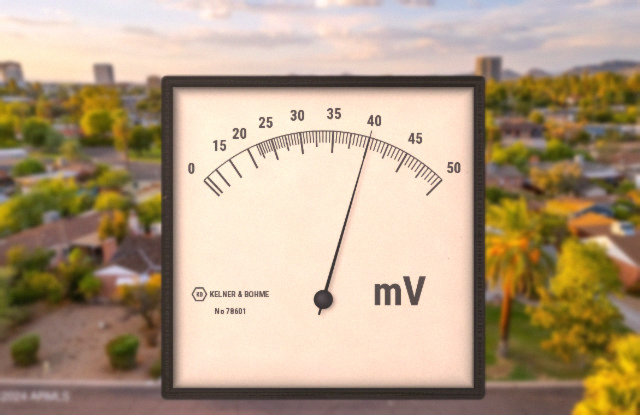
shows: 40 mV
